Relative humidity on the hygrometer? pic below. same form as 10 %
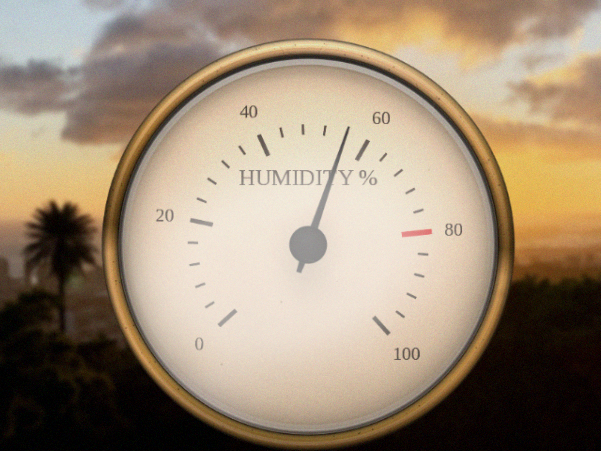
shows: 56 %
